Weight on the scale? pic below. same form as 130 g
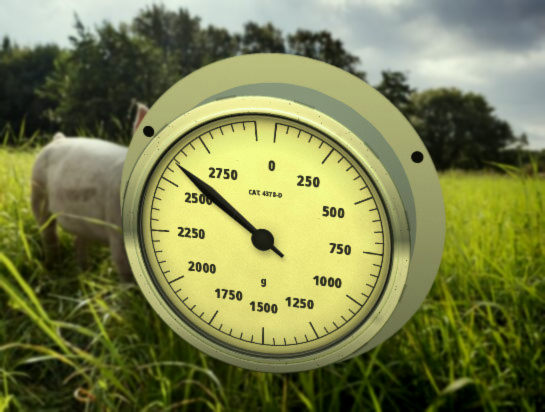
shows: 2600 g
